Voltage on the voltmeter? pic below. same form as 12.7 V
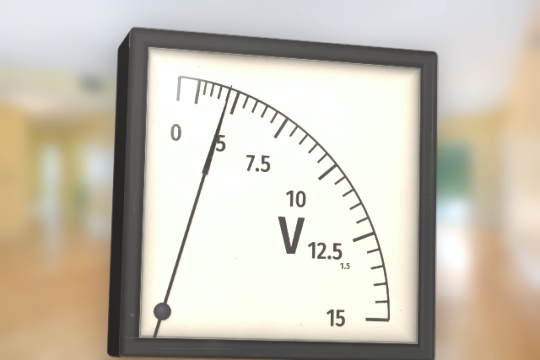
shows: 4.5 V
